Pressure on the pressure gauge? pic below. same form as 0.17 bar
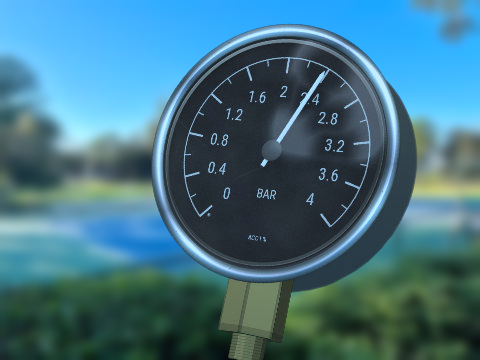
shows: 2.4 bar
